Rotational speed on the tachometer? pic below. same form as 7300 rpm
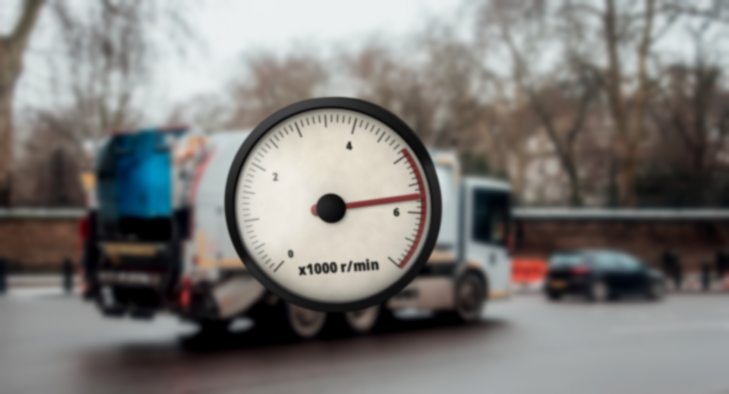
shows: 5700 rpm
